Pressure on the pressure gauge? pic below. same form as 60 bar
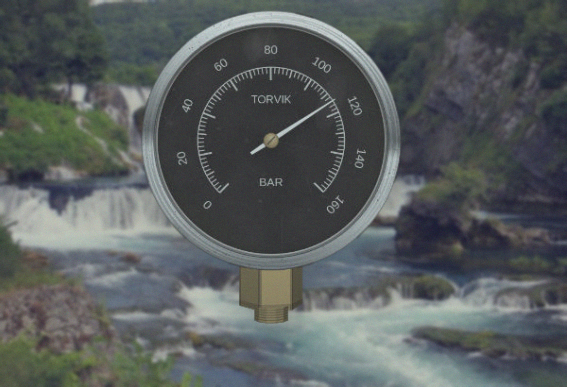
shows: 114 bar
